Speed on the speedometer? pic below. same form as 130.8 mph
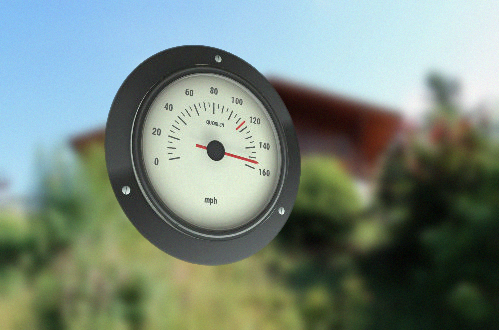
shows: 155 mph
